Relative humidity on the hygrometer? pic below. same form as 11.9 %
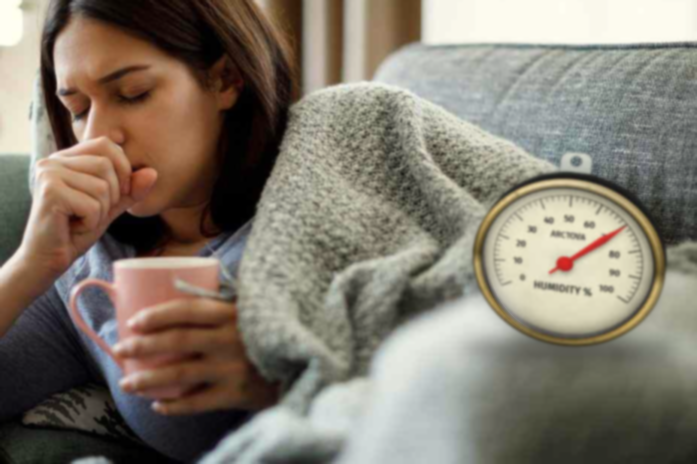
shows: 70 %
